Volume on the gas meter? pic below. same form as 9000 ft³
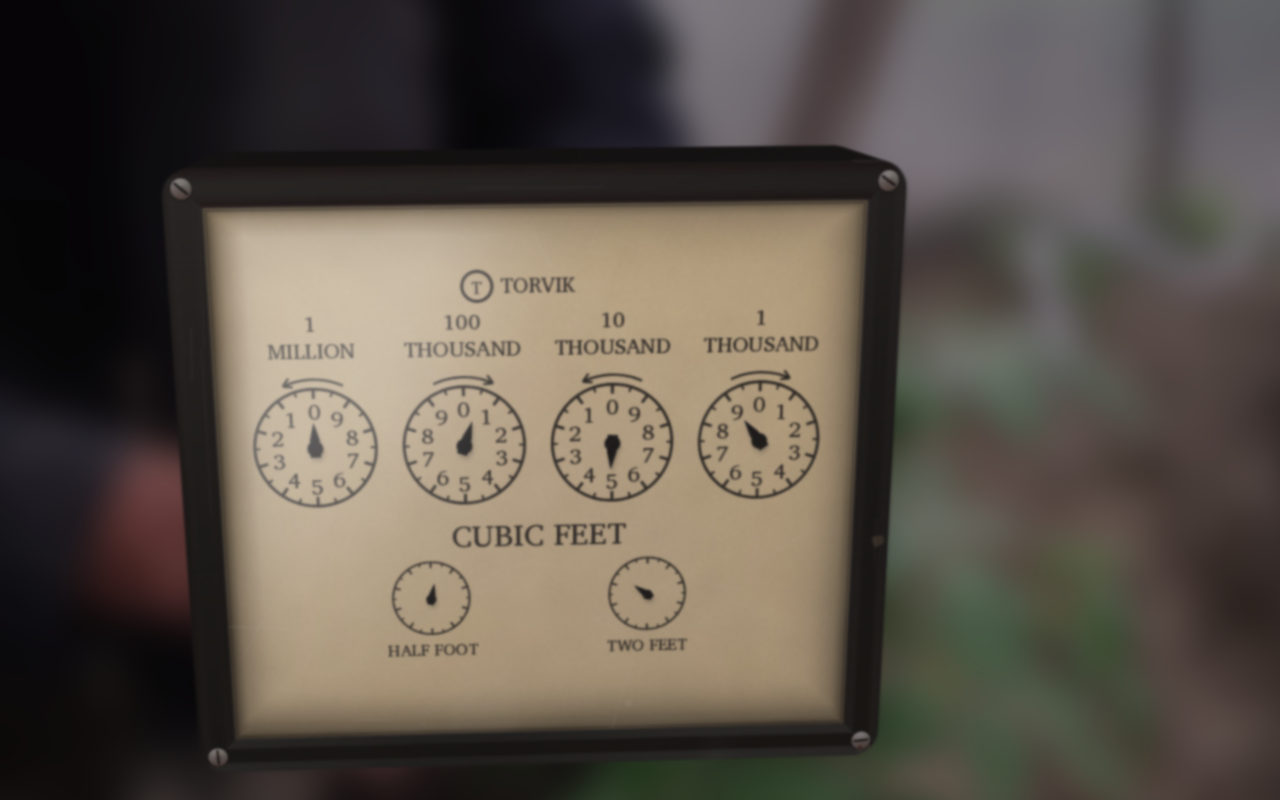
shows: 4900 ft³
